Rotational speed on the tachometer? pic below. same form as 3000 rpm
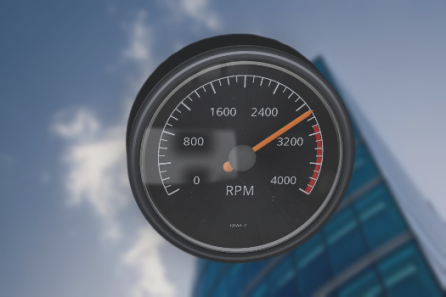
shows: 2900 rpm
